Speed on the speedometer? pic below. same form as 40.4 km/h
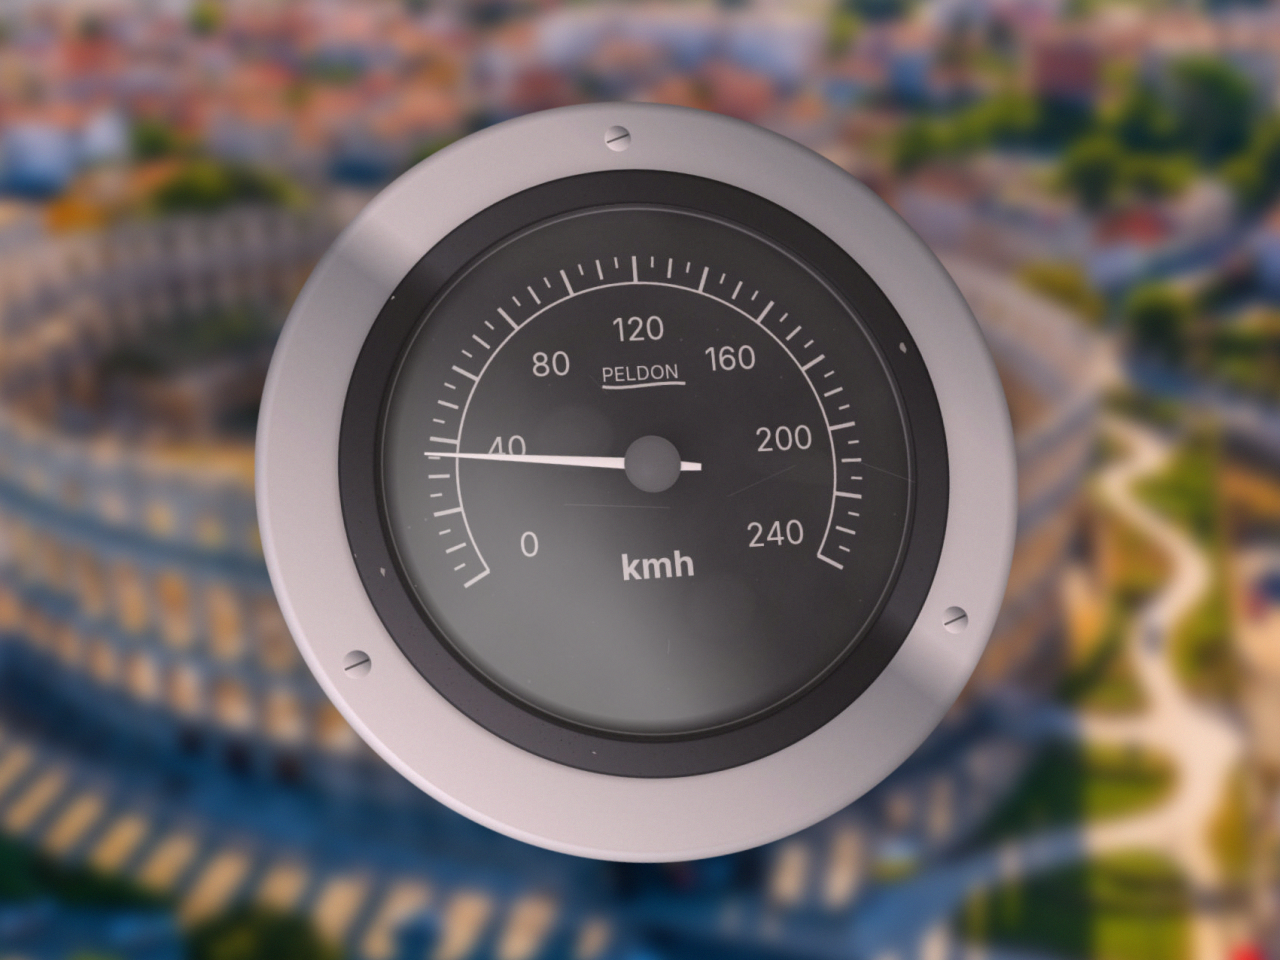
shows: 35 km/h
